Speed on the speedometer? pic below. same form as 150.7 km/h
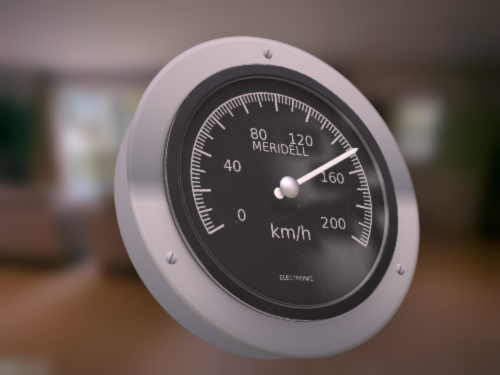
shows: 150 km/h
